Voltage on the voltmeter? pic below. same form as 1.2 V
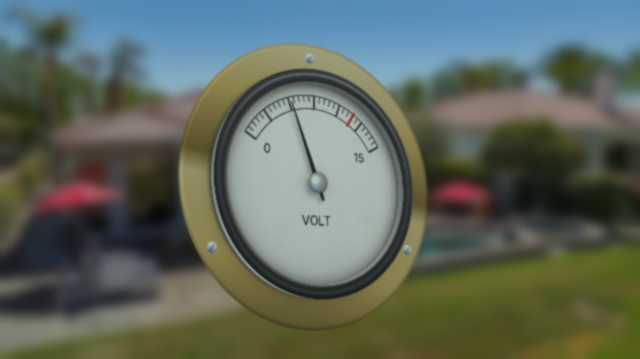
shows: 5 V
